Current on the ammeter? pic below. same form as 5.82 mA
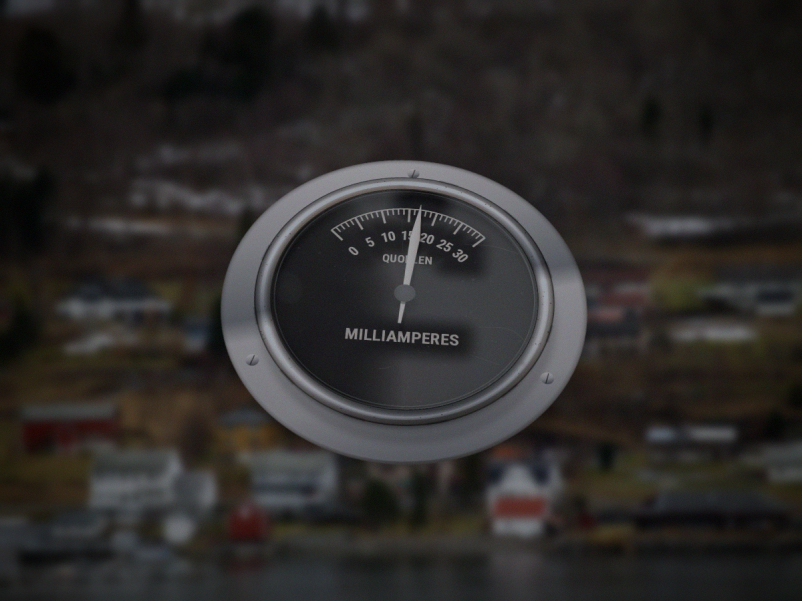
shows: 17 mA
